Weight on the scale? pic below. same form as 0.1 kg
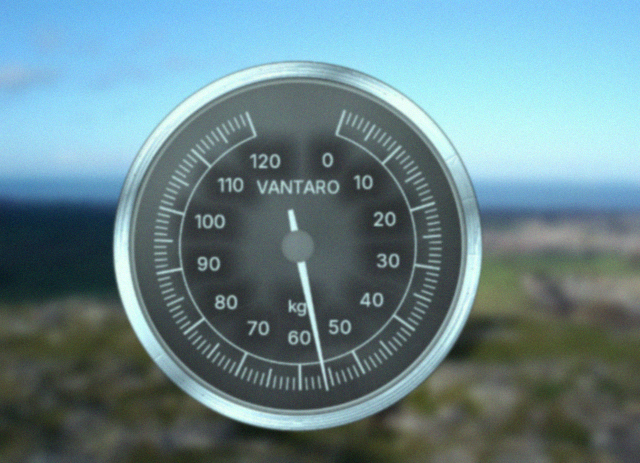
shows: 56 kg
